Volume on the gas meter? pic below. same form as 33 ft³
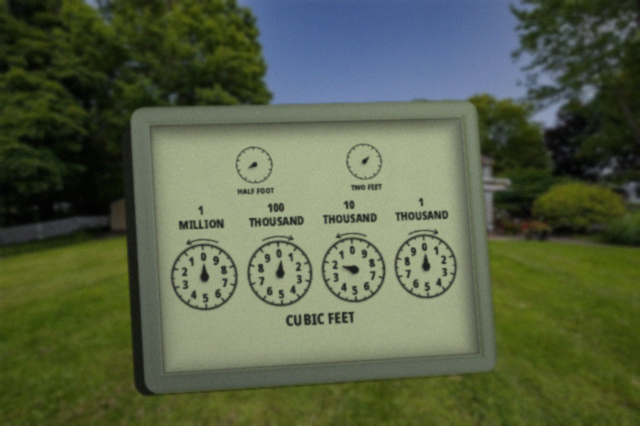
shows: 2000 ft³
